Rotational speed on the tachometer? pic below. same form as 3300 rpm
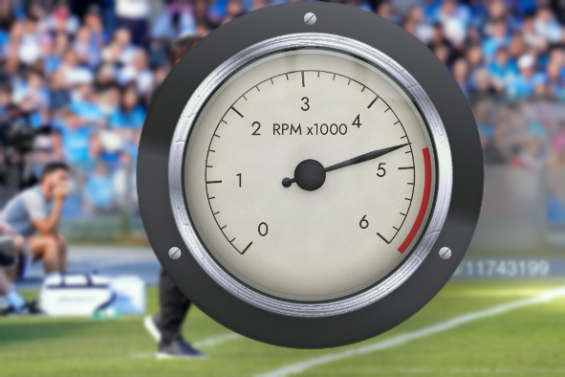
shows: 4700 rpm
